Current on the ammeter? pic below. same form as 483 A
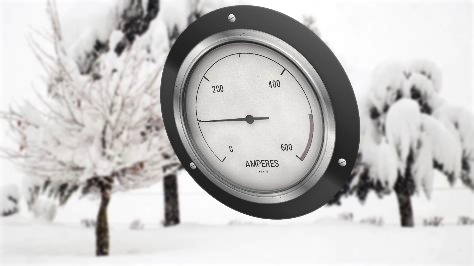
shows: 100 A
